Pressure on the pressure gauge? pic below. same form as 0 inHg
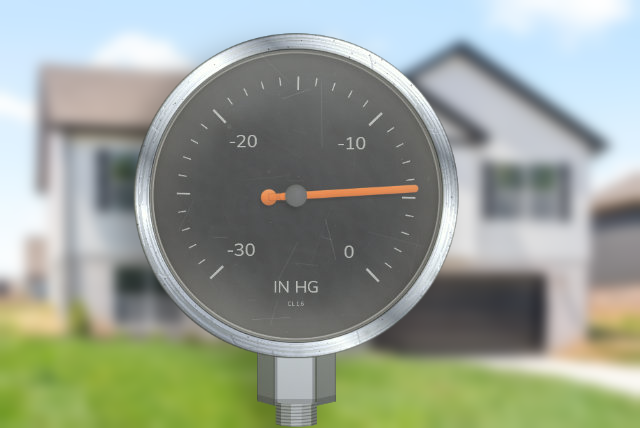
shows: -5.5 inHg
